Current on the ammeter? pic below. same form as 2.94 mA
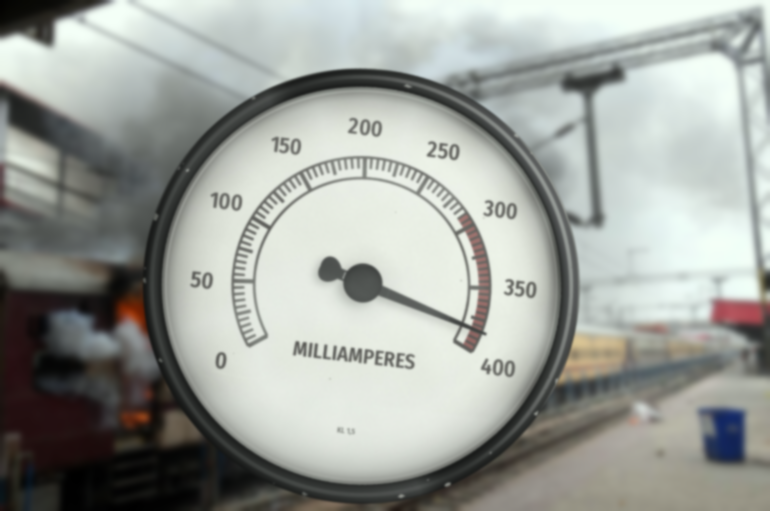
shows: 385 mA
